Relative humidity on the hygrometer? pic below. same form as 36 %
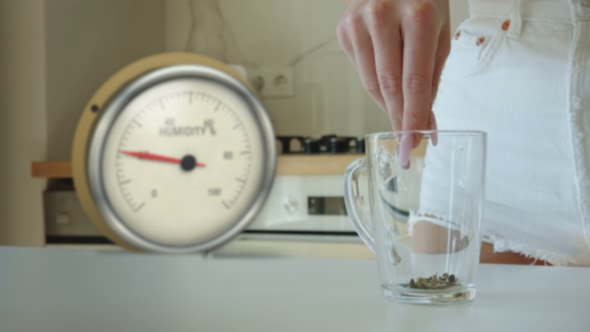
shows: 20 %
